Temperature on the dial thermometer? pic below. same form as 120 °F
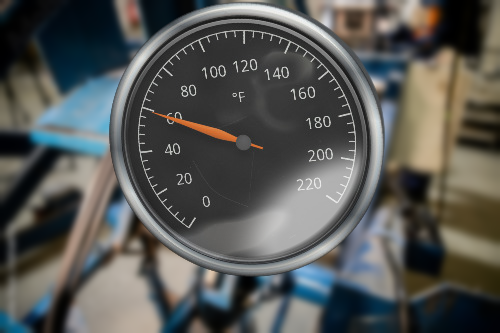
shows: 60 °F
